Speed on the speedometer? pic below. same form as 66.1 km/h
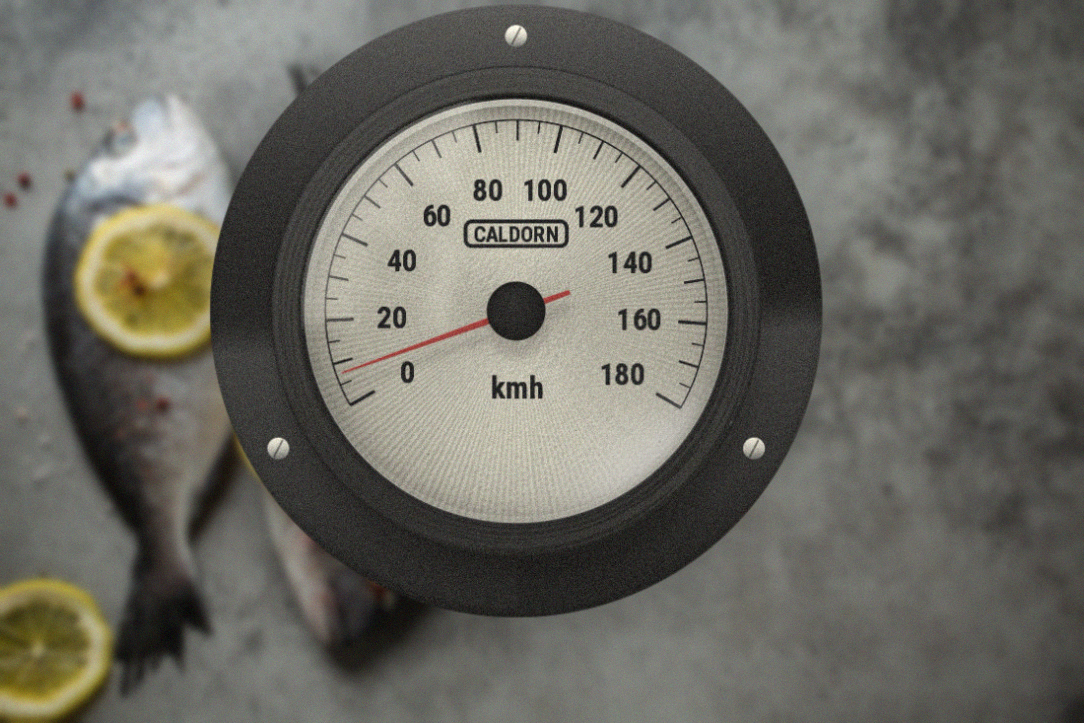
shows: 7.5 km/h
